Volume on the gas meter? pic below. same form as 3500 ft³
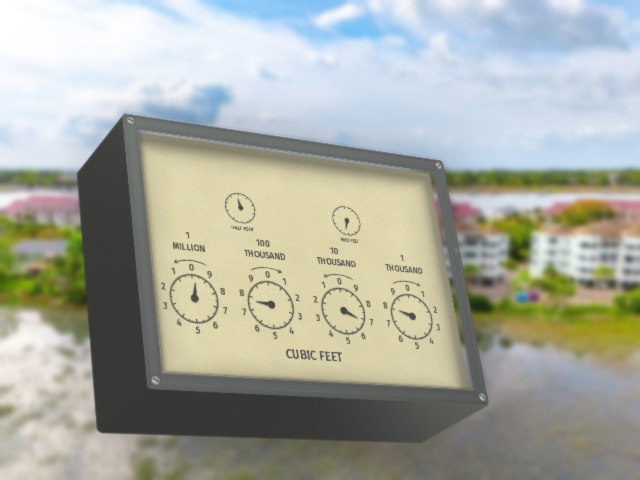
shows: 976800 ft³
